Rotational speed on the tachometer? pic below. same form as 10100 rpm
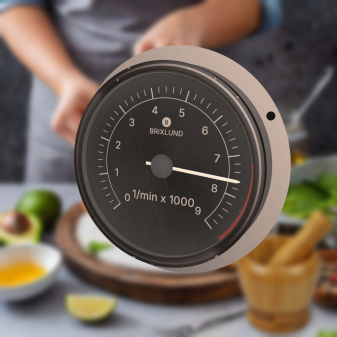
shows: 7600 rpm
